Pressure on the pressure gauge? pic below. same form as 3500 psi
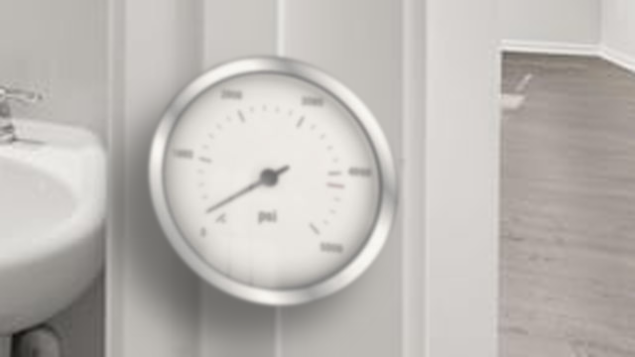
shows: 200 psi
